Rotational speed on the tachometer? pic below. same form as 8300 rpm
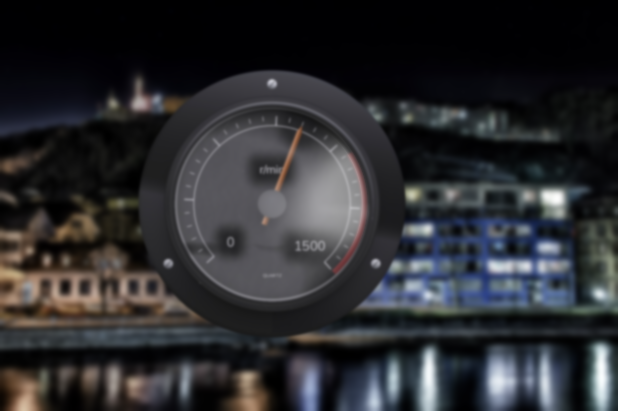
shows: 850 rpm
